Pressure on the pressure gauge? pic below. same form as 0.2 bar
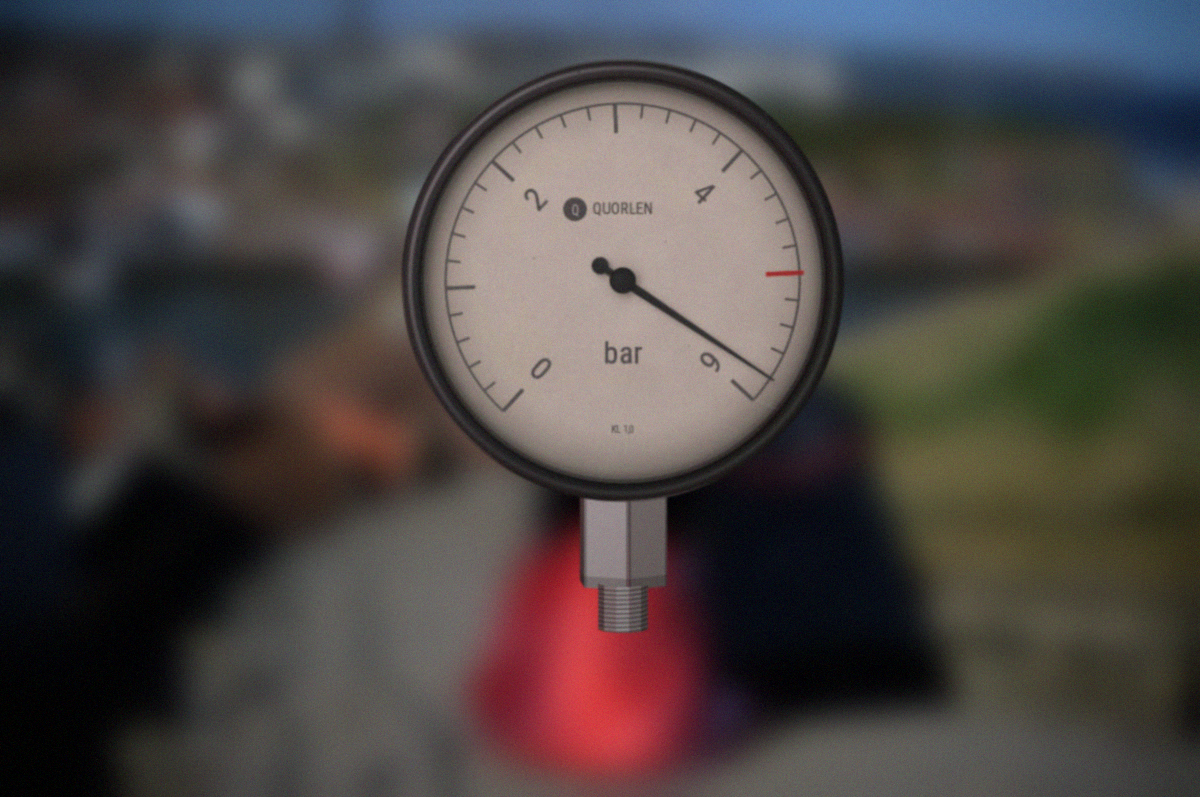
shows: 5.8 bar
